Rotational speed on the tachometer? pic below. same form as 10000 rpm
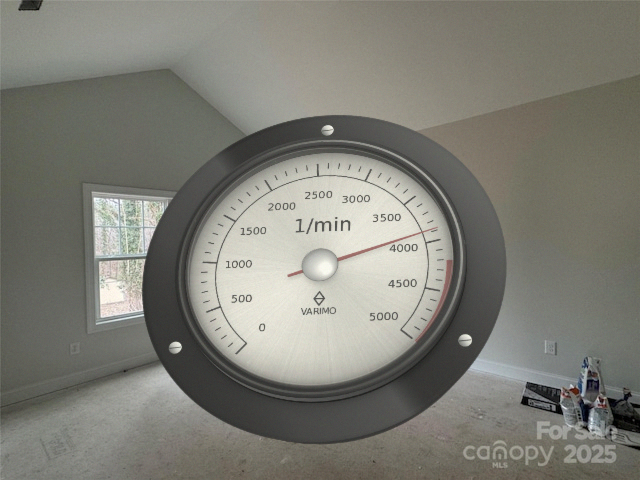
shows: 3900 rpm
